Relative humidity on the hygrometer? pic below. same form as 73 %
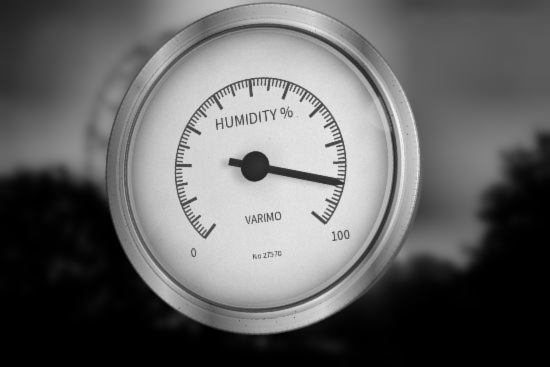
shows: 90 %
